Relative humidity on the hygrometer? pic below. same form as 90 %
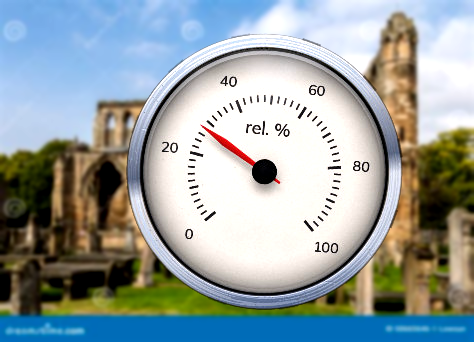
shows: 28 %
